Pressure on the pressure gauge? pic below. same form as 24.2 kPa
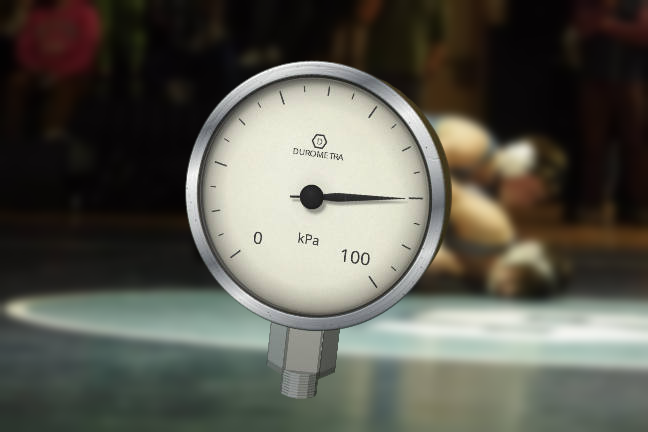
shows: 80 kPa
